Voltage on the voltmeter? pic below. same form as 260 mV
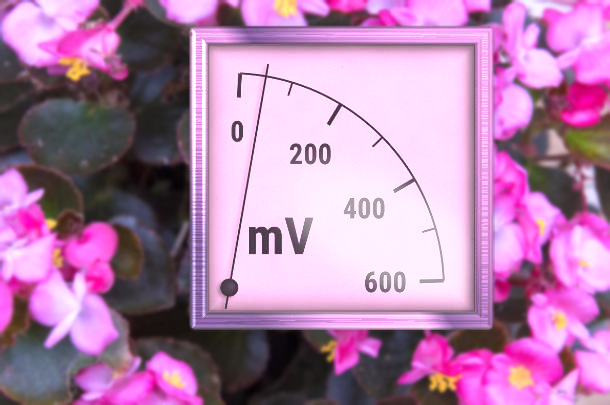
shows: 50 mV
